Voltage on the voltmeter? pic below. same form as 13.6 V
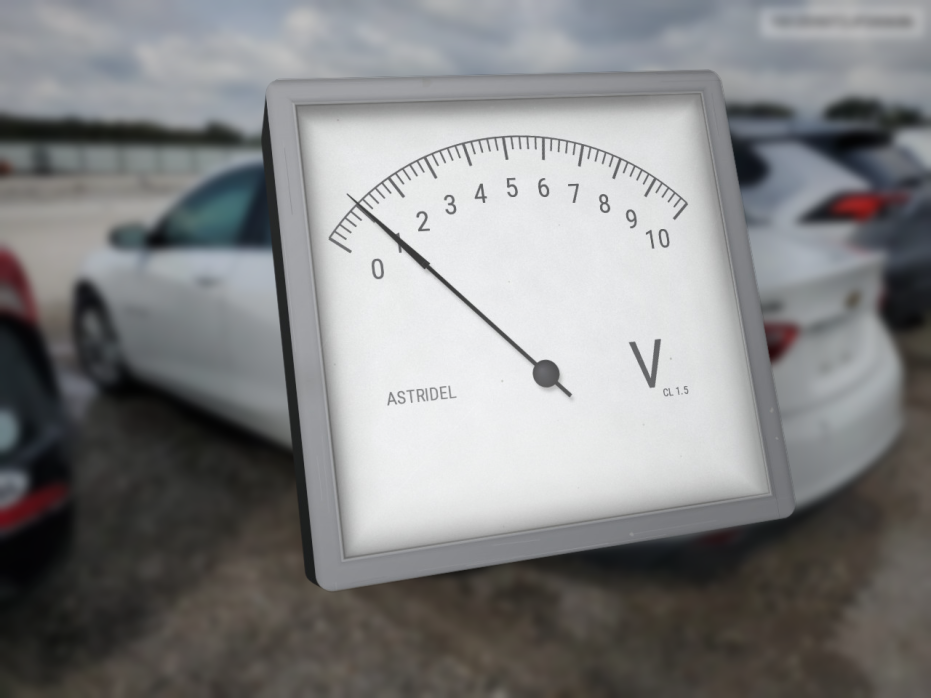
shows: 1 V
